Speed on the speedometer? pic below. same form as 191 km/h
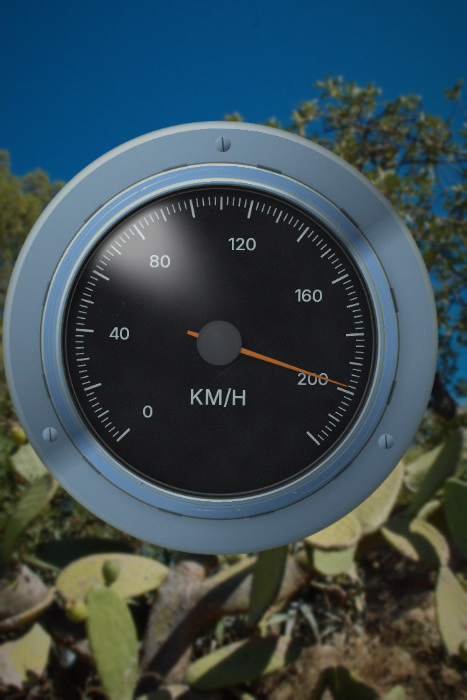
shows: 198 km/h
